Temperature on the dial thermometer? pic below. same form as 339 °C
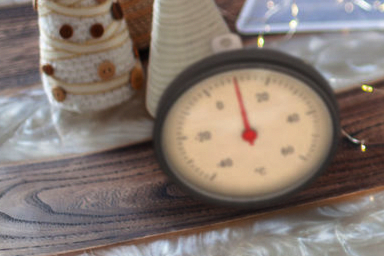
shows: 10 °C
